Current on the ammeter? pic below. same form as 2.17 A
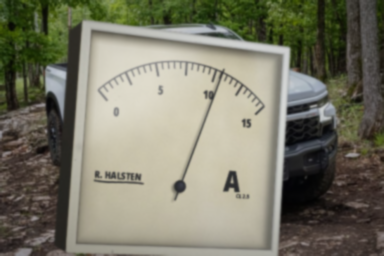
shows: 10.5 A
